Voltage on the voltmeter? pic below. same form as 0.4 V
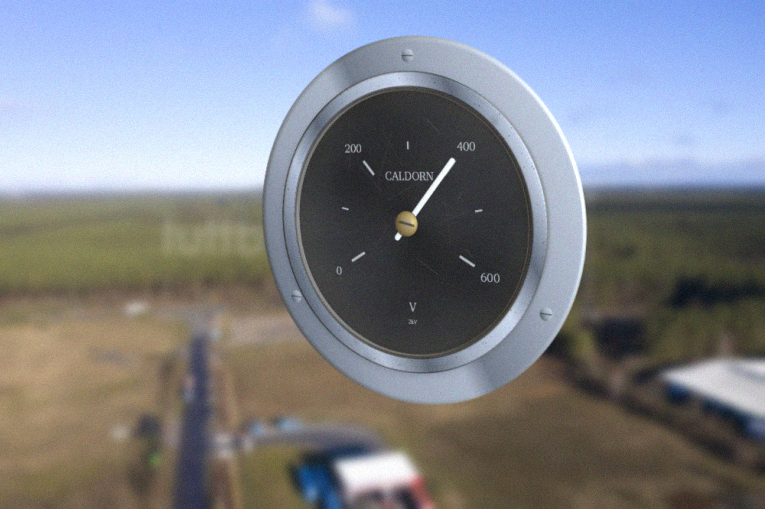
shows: 400 V
